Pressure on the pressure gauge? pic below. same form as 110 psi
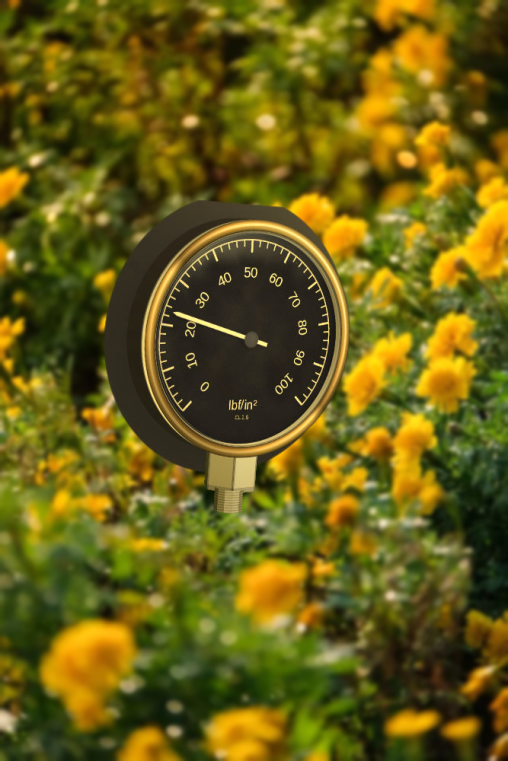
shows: 23 psi
